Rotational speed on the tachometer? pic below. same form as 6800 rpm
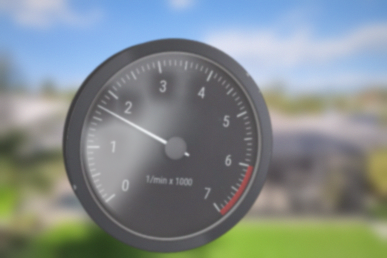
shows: 1700 rpm
